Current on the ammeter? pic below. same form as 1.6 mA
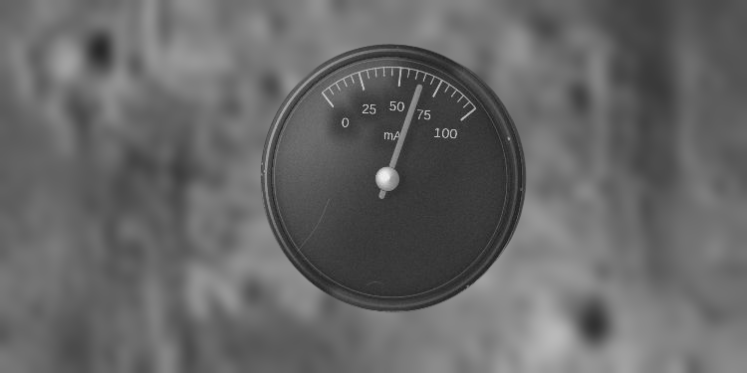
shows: 65 mA
